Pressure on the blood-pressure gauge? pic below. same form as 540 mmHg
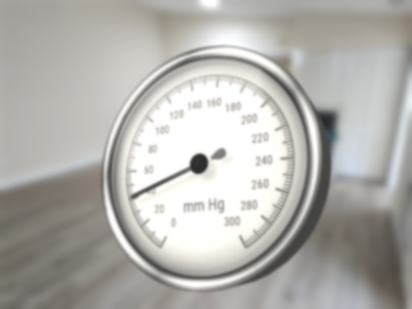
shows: 40 mmHg
